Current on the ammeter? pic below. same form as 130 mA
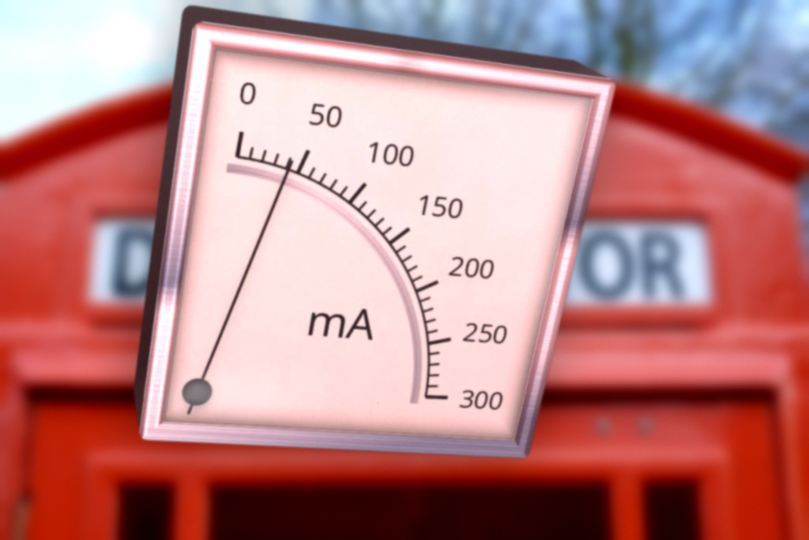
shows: 40 mA
